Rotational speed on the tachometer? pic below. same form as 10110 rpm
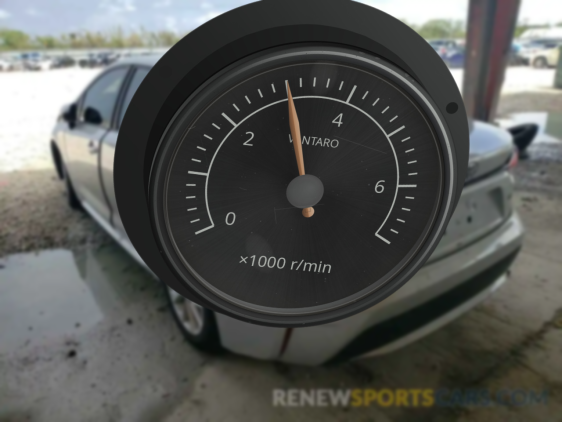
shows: 3000 rpm
